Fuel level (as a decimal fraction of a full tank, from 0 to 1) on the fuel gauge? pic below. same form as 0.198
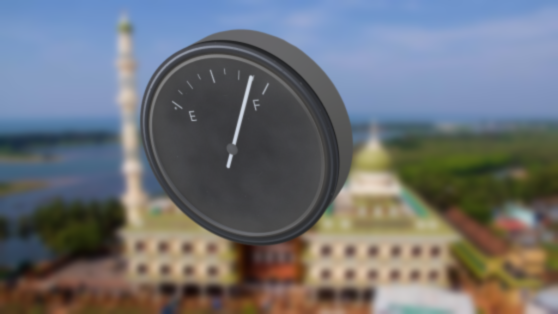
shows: 0.875
